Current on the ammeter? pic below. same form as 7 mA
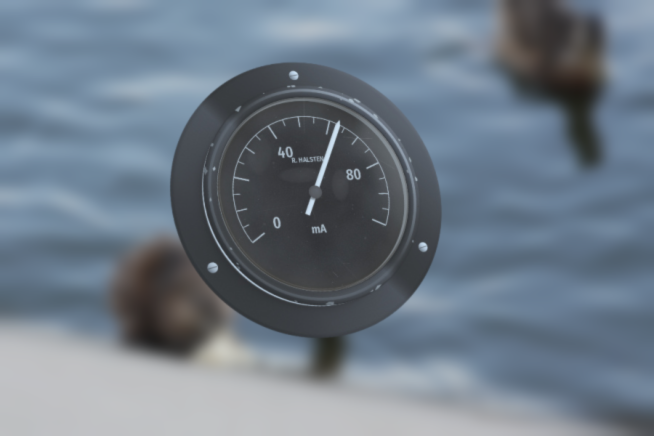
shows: 62.5 mA
